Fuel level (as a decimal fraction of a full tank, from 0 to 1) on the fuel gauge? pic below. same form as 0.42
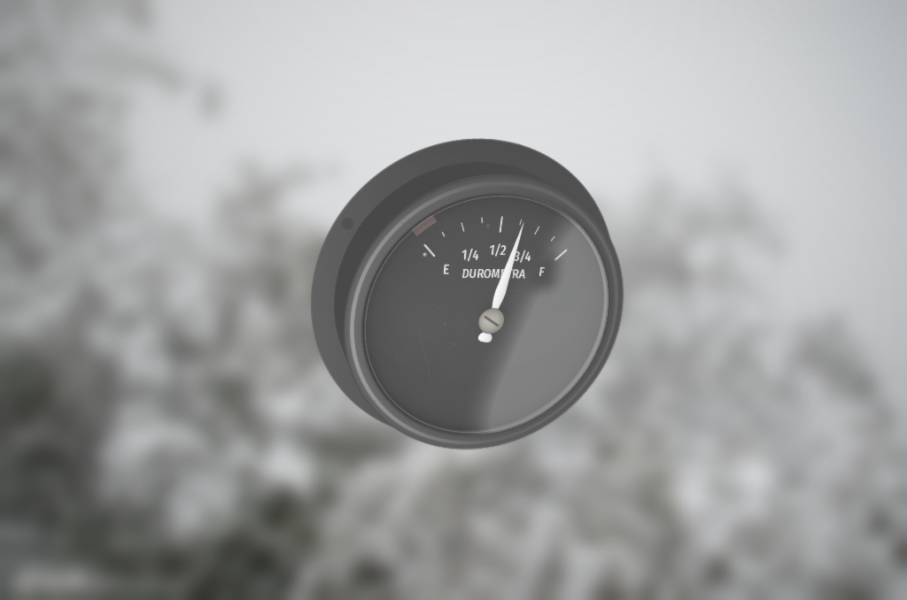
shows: 0.625
